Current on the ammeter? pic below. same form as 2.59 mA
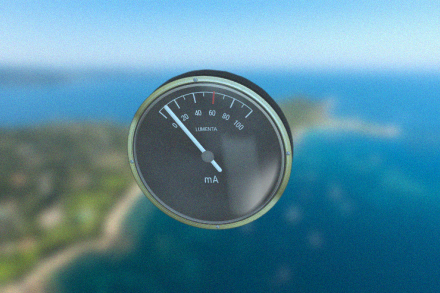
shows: 10 mA
